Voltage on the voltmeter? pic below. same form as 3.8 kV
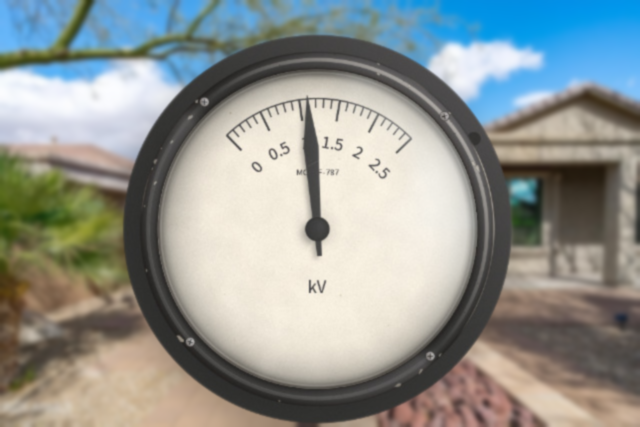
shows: 1.1 kV
